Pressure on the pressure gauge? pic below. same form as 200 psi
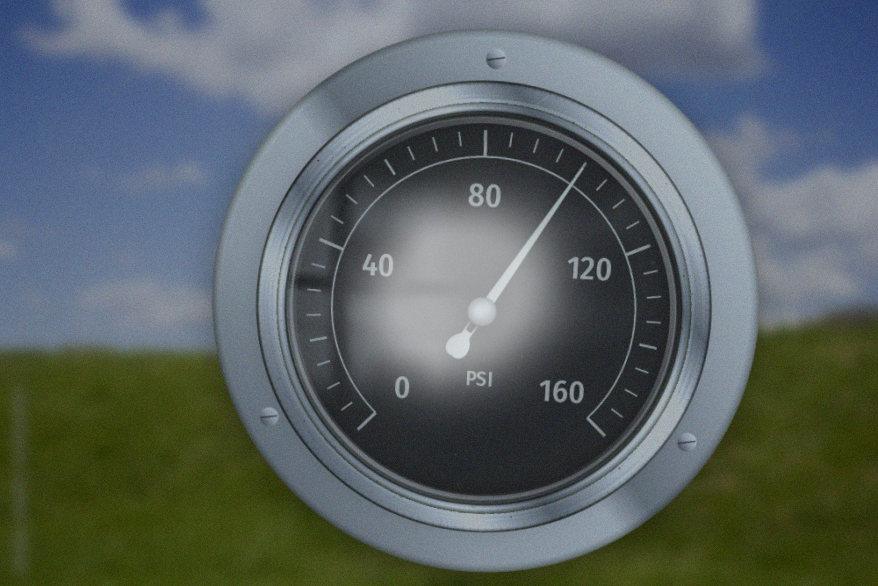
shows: 100 psi
